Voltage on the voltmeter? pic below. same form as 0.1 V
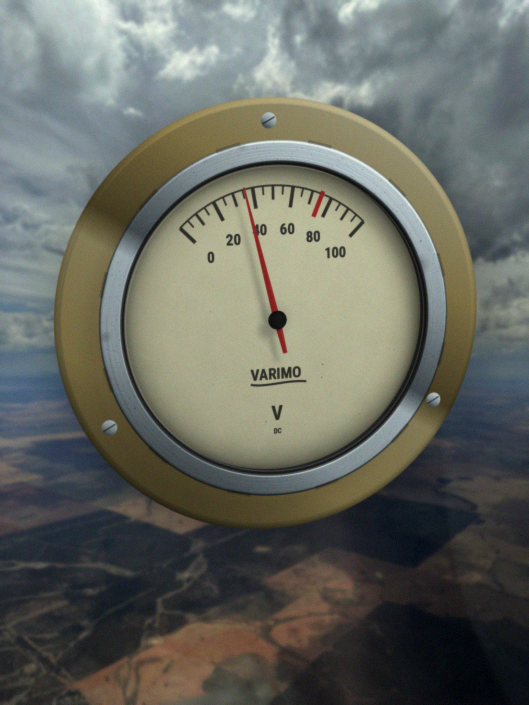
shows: 35 V
